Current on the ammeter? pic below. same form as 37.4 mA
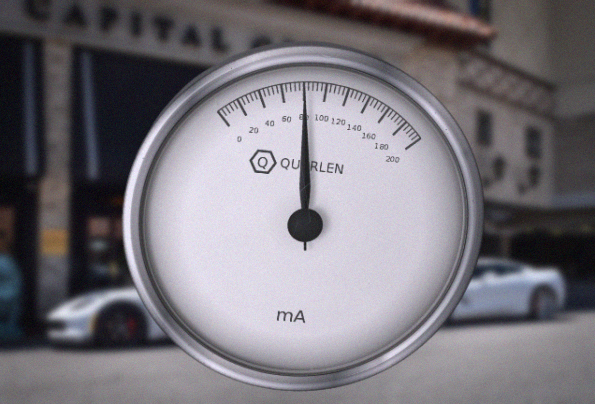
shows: 80 mA
